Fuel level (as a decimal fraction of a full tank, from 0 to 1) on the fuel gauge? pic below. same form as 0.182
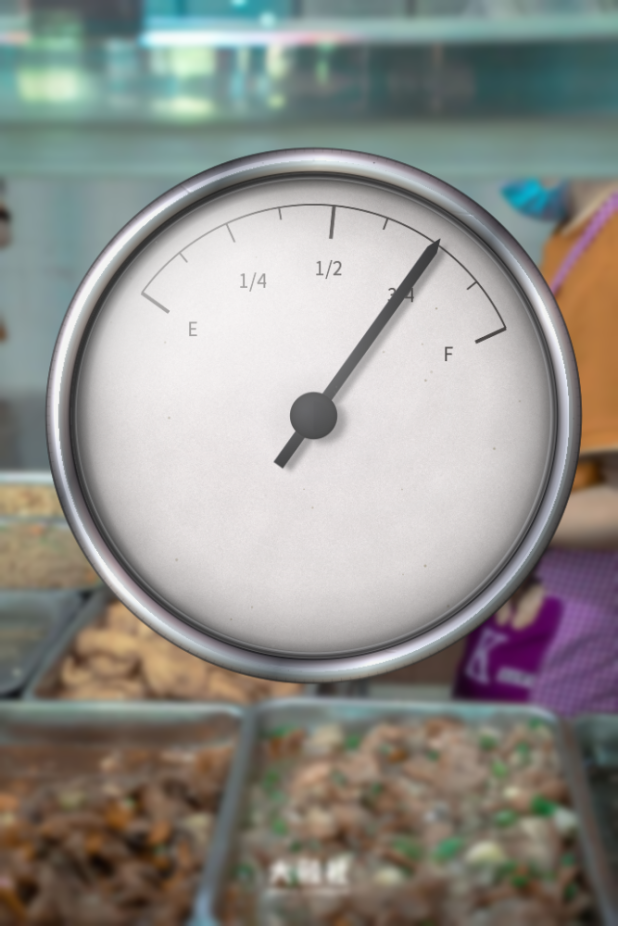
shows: 0.75
